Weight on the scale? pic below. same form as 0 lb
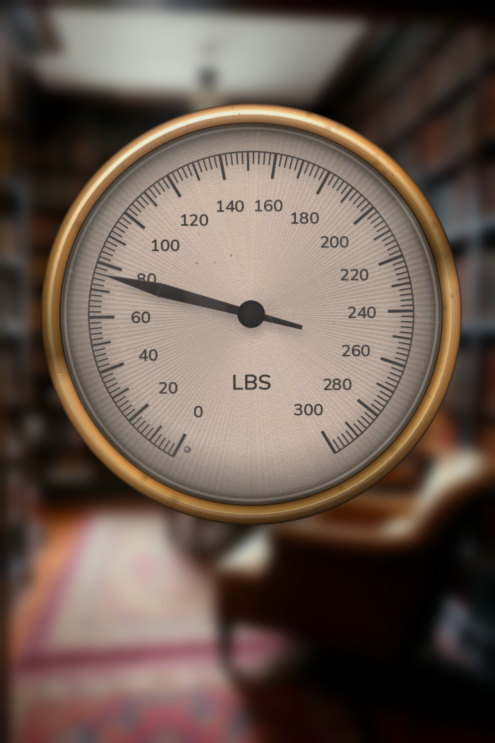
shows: 76 lb
